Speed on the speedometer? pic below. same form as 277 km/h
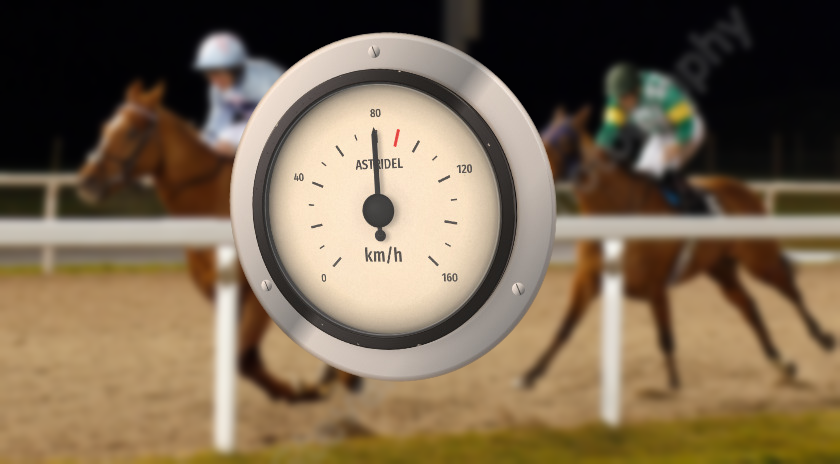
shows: 80 km/h
